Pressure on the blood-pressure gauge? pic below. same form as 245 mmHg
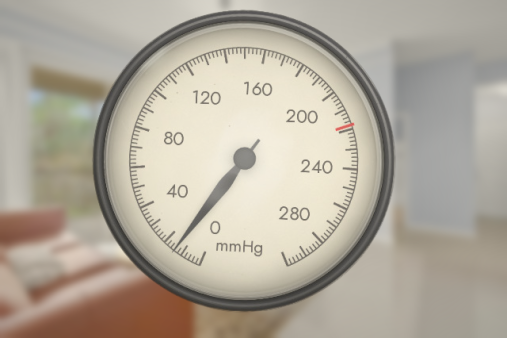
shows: 14 mmHg
